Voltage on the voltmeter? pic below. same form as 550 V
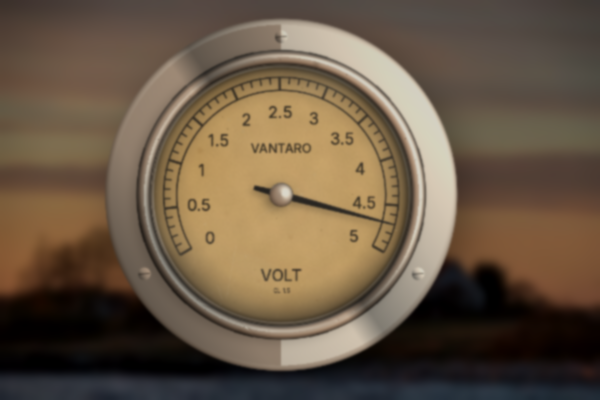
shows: 4.7 V
